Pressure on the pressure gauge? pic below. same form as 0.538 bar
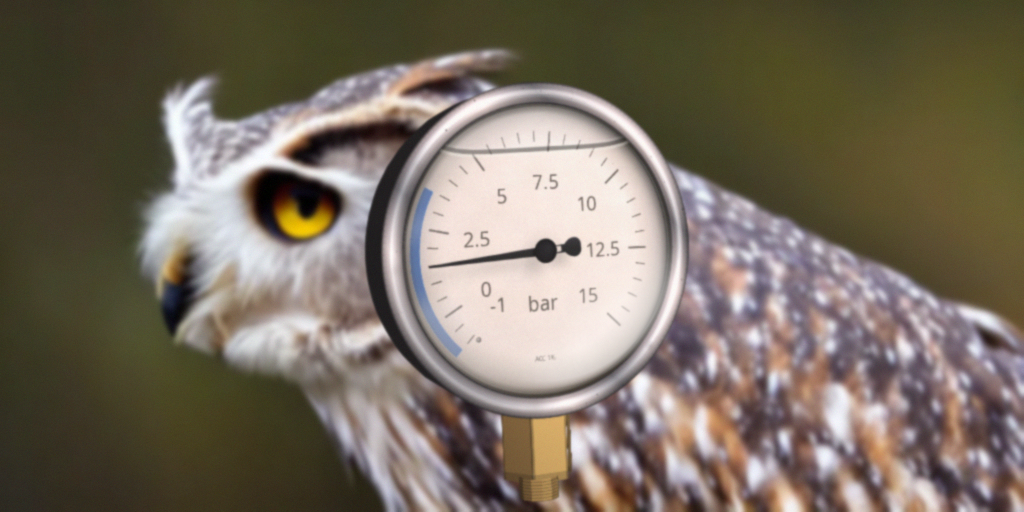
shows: 1.5 bar
